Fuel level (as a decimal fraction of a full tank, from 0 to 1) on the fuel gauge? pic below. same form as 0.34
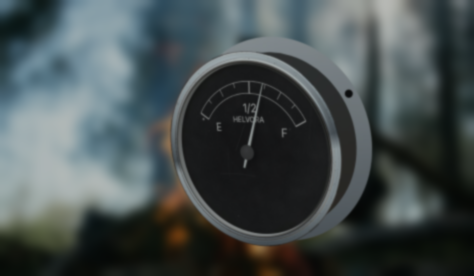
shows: 0.625
